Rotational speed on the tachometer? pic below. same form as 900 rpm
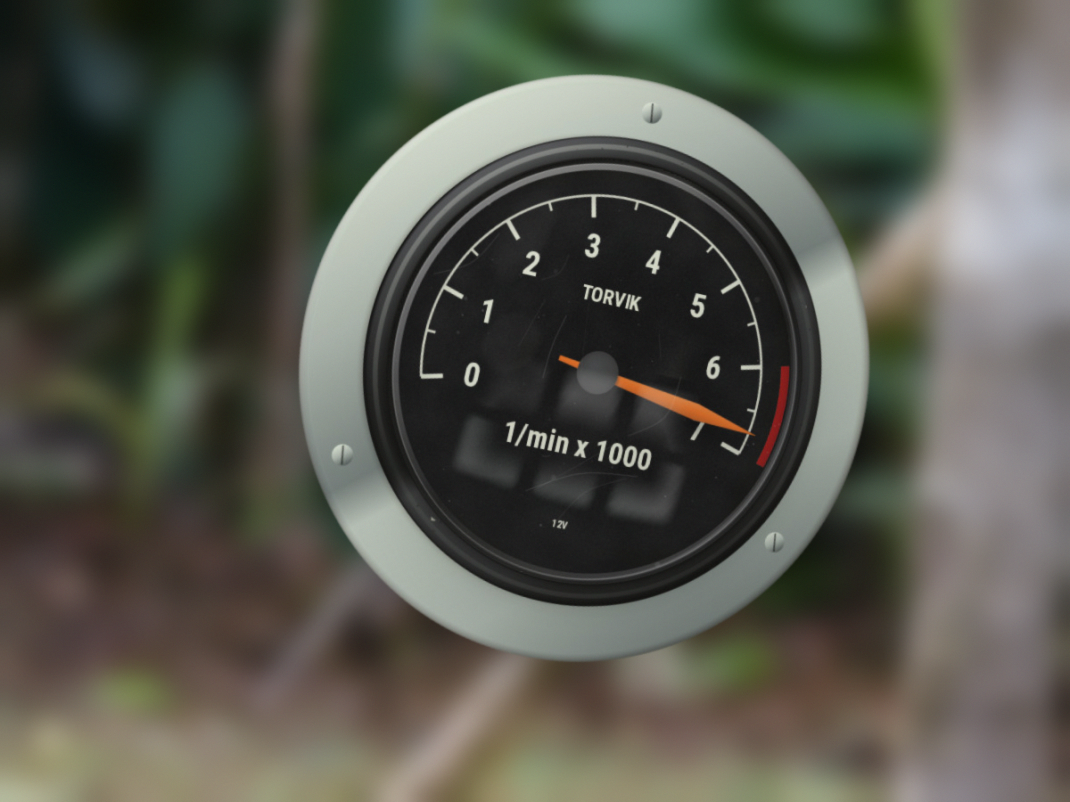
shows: 6750 rpm
